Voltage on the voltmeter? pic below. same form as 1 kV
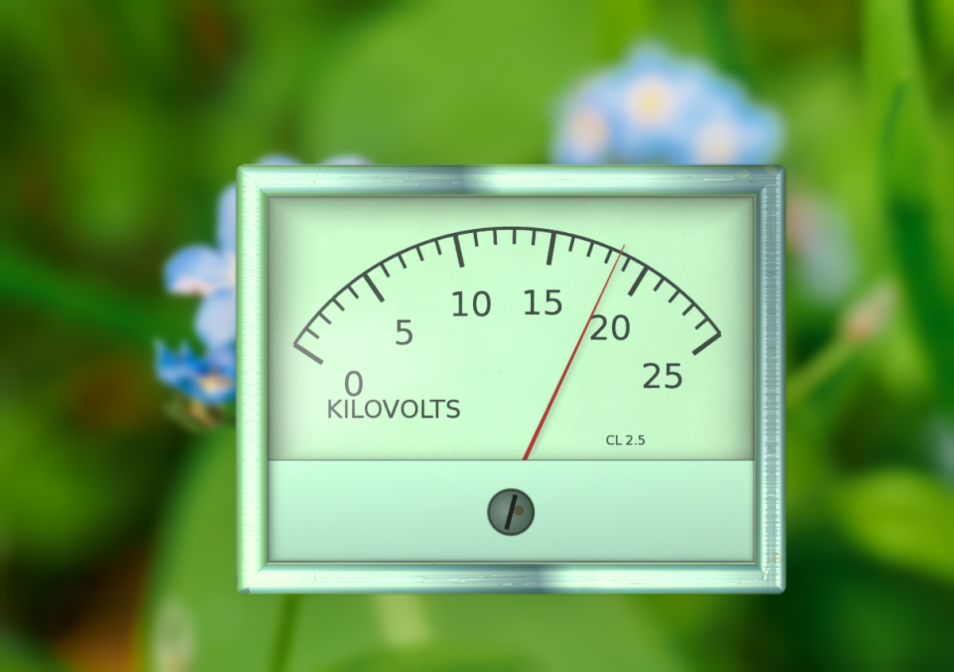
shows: 18.5 kV
